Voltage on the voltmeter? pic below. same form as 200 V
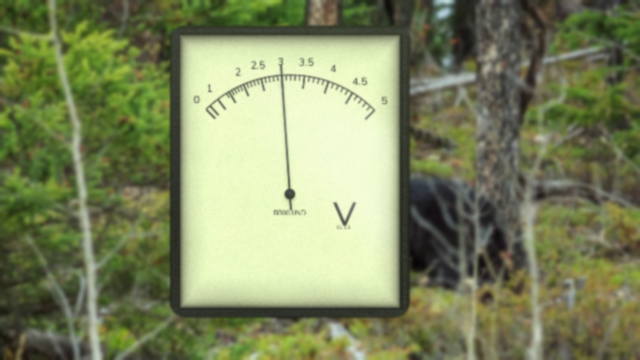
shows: 3 V
